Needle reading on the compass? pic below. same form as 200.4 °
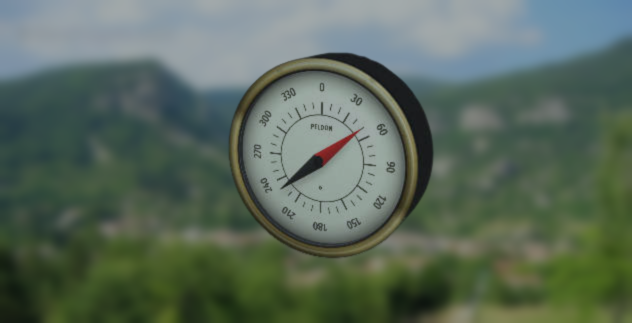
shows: 50 °
